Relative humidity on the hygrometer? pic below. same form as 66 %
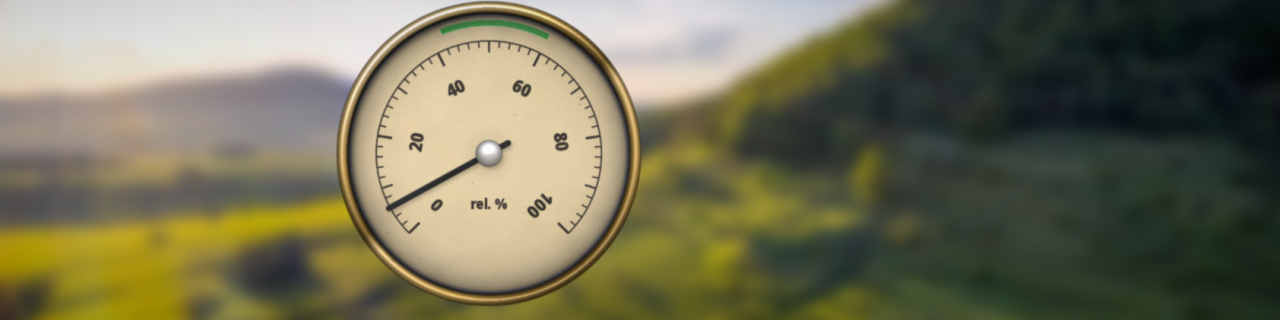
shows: 6 %
